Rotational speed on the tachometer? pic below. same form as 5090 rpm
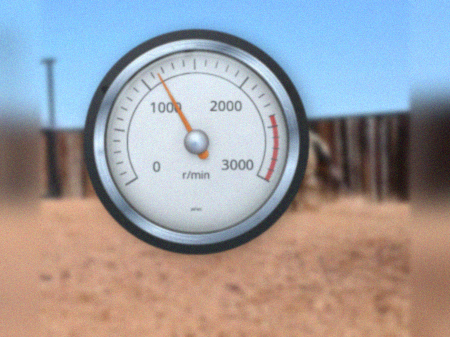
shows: 1150 rpm
